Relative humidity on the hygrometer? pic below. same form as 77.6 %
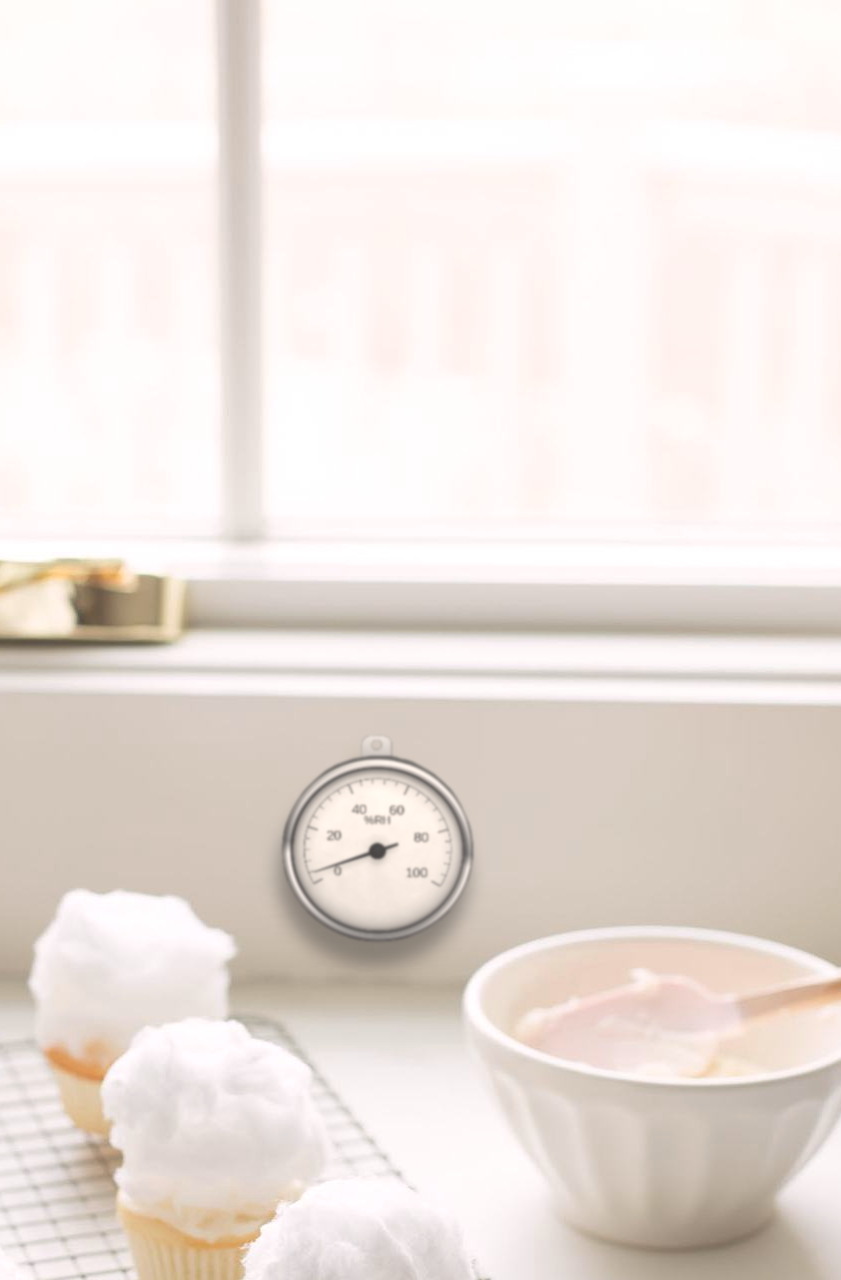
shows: 4 %
